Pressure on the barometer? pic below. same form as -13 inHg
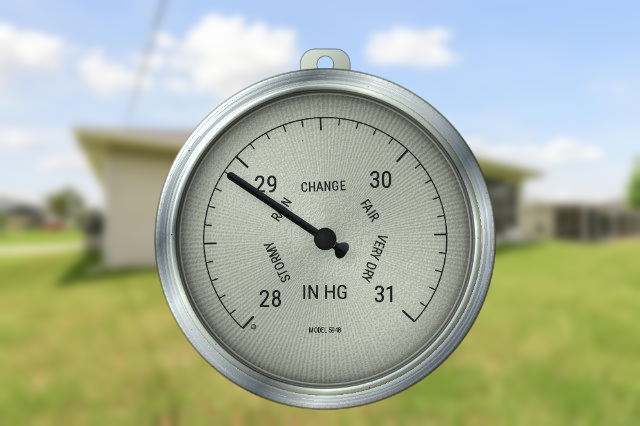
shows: 28.9 inHg
